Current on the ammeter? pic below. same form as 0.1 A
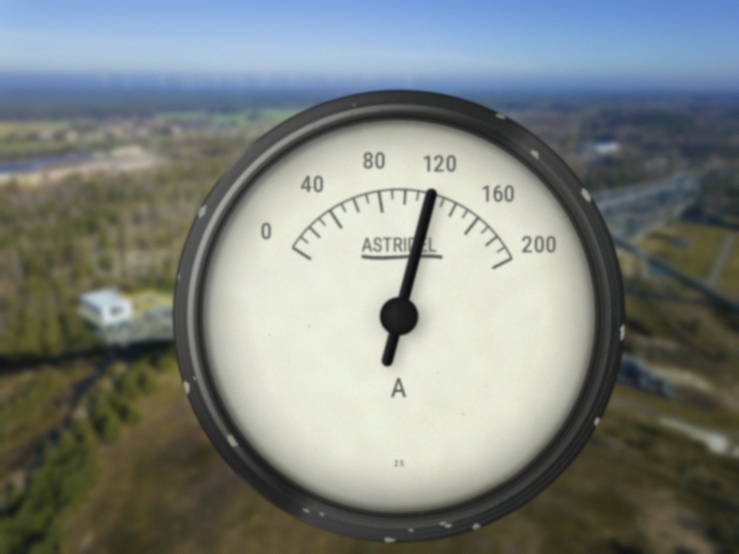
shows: 120 A
